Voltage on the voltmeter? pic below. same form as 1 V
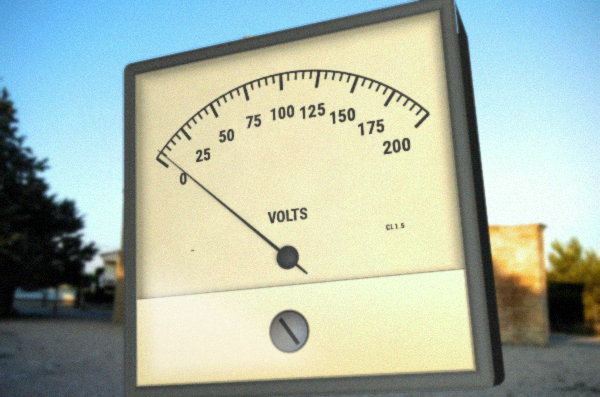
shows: 5 V
